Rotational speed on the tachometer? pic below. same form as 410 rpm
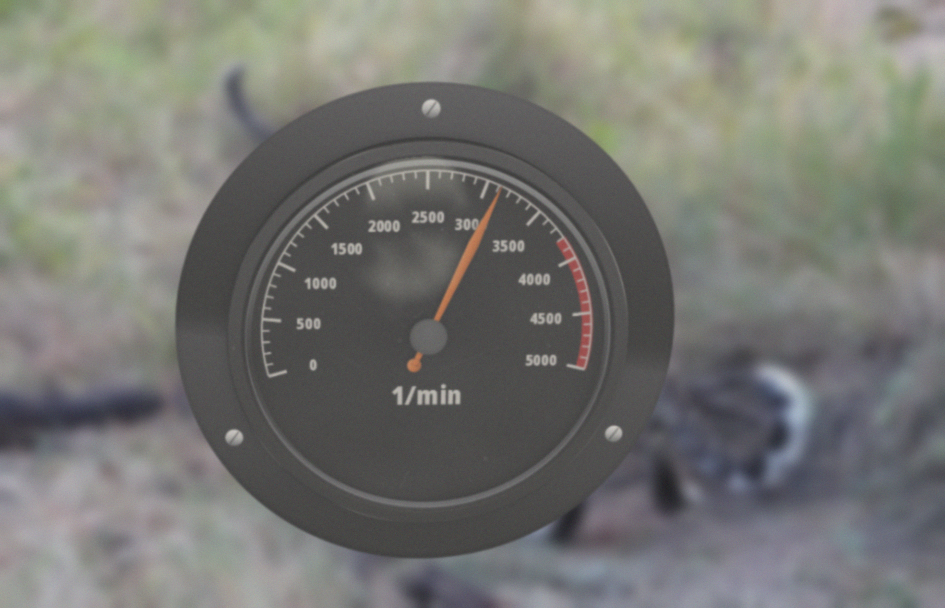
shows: 3100 rpm
